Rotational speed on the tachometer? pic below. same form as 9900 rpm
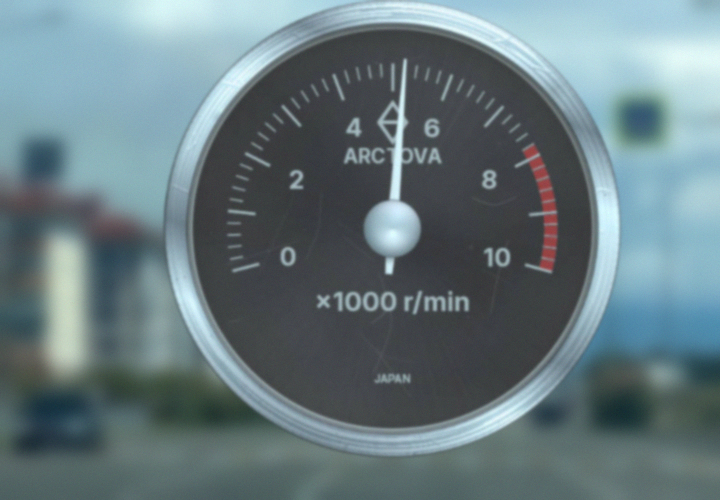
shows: 5200 rpm
